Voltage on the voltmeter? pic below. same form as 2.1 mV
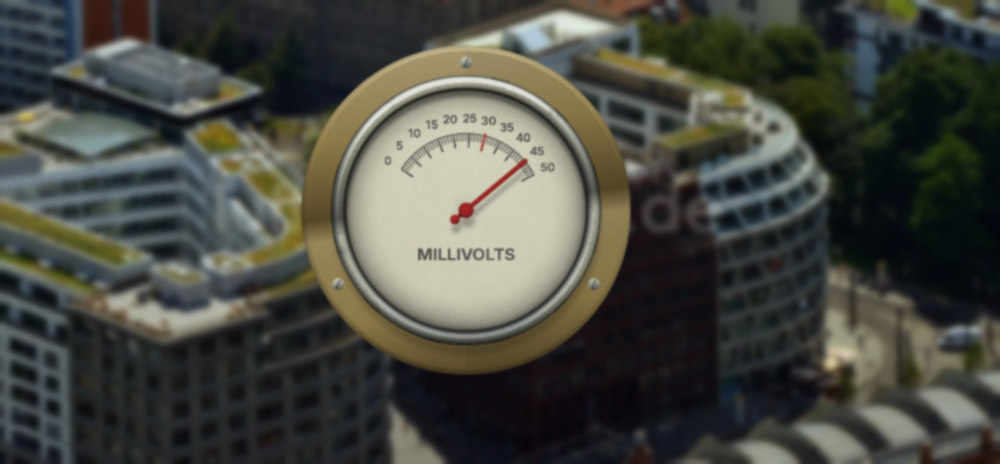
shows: 45 mV
